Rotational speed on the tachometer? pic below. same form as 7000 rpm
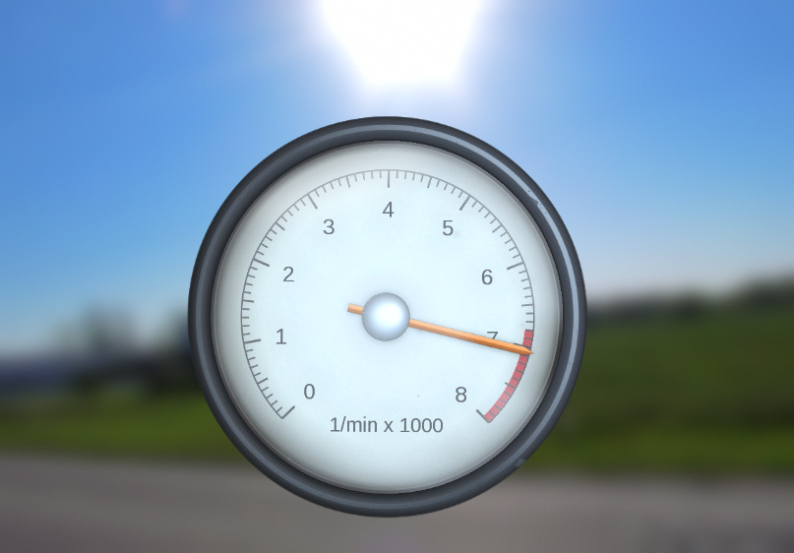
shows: 7050 rpm
